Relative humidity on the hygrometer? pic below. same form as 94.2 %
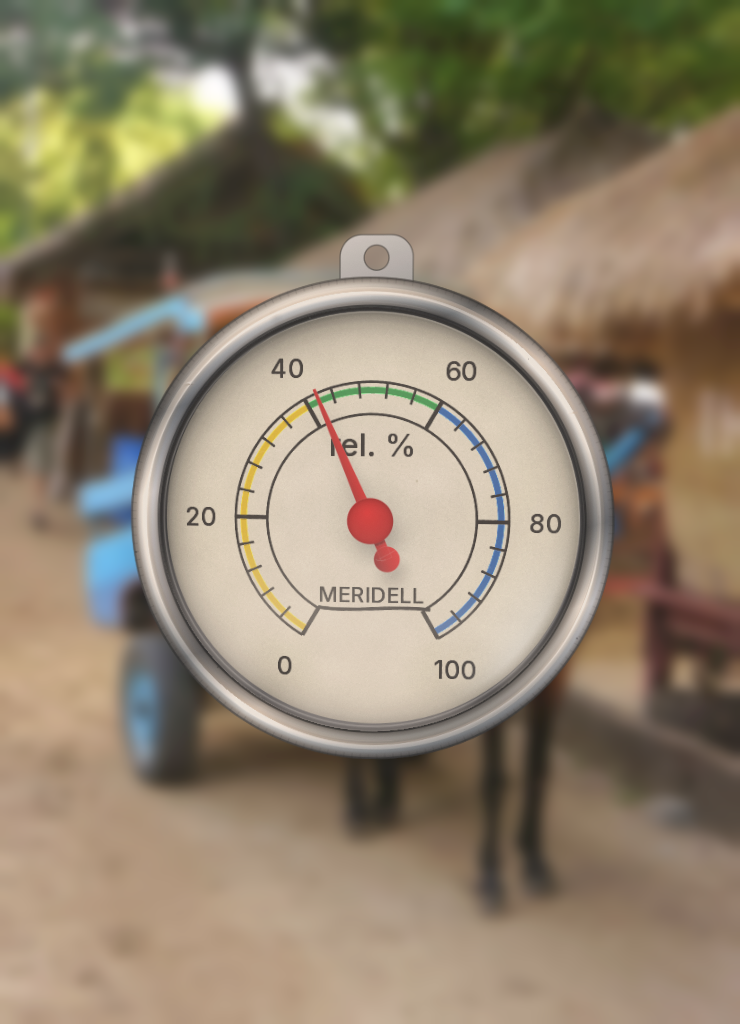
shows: 42 %
